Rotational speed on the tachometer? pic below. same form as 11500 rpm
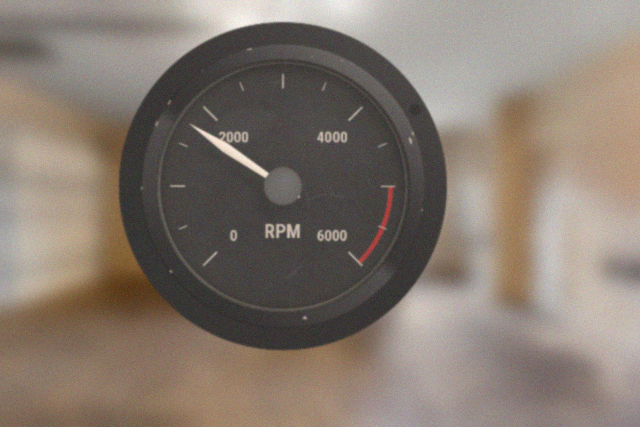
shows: 1750 rpm
